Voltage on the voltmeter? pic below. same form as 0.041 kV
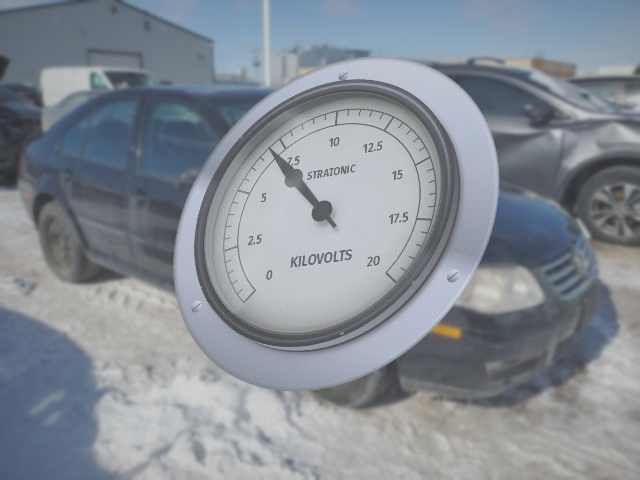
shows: 7 kV
